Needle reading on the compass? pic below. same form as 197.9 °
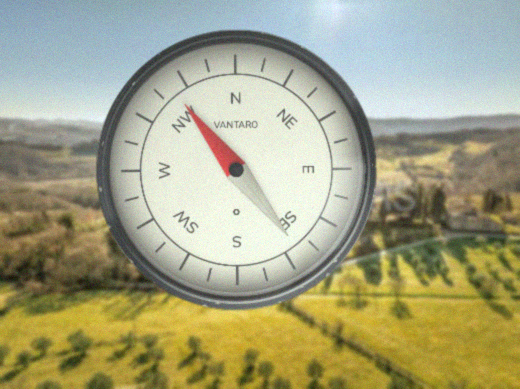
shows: 322.5 °
